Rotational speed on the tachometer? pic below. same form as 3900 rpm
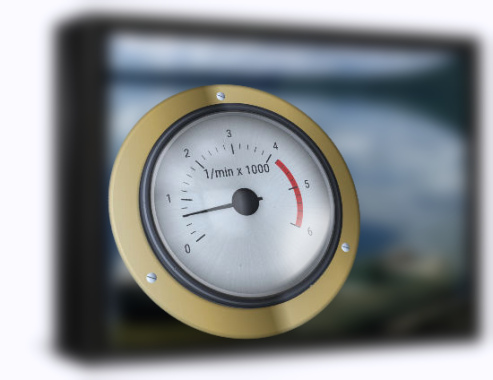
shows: 600 rpm
